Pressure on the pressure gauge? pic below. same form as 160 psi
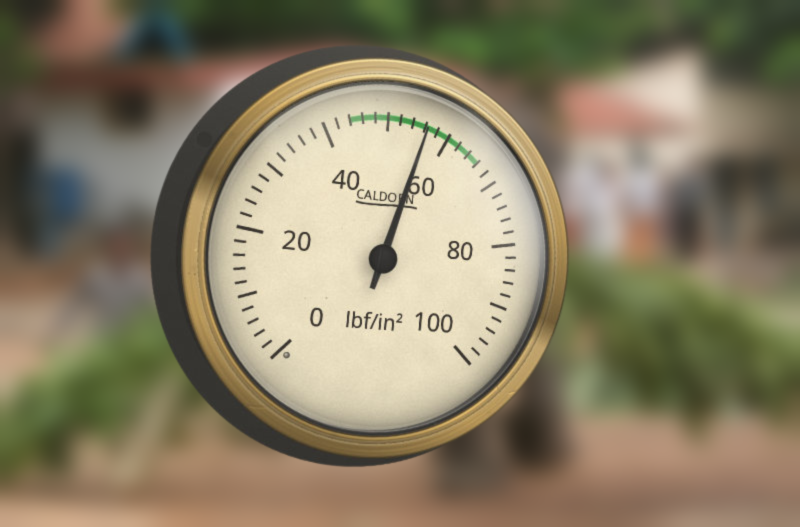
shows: 56 psi
